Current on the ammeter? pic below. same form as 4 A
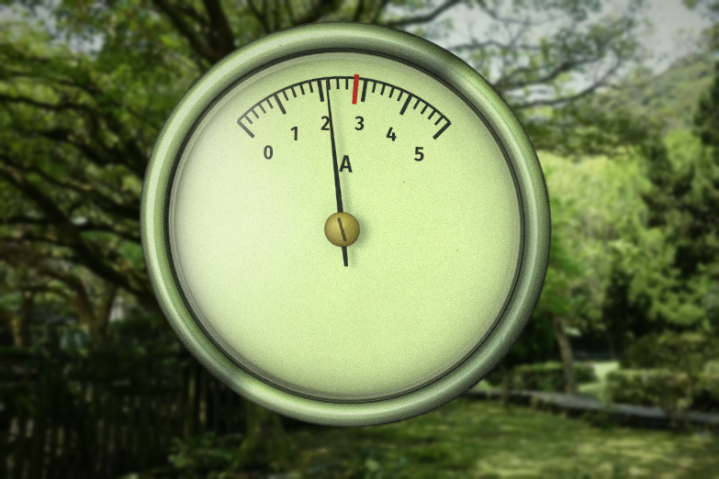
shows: 2.2 A
